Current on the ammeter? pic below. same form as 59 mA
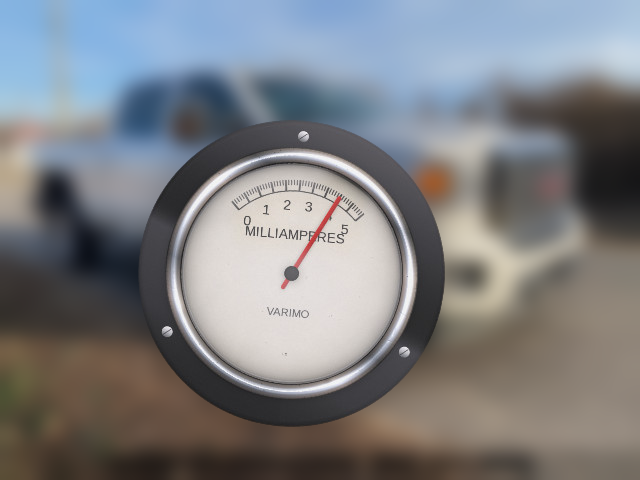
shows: 4 mA
